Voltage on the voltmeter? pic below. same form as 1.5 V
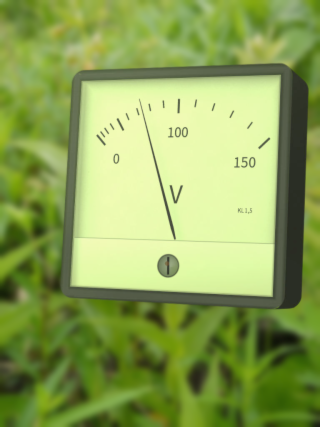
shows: 75 V
